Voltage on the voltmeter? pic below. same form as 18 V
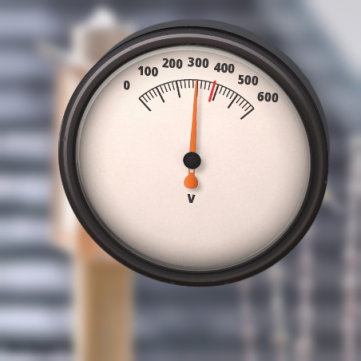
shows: 300 V
